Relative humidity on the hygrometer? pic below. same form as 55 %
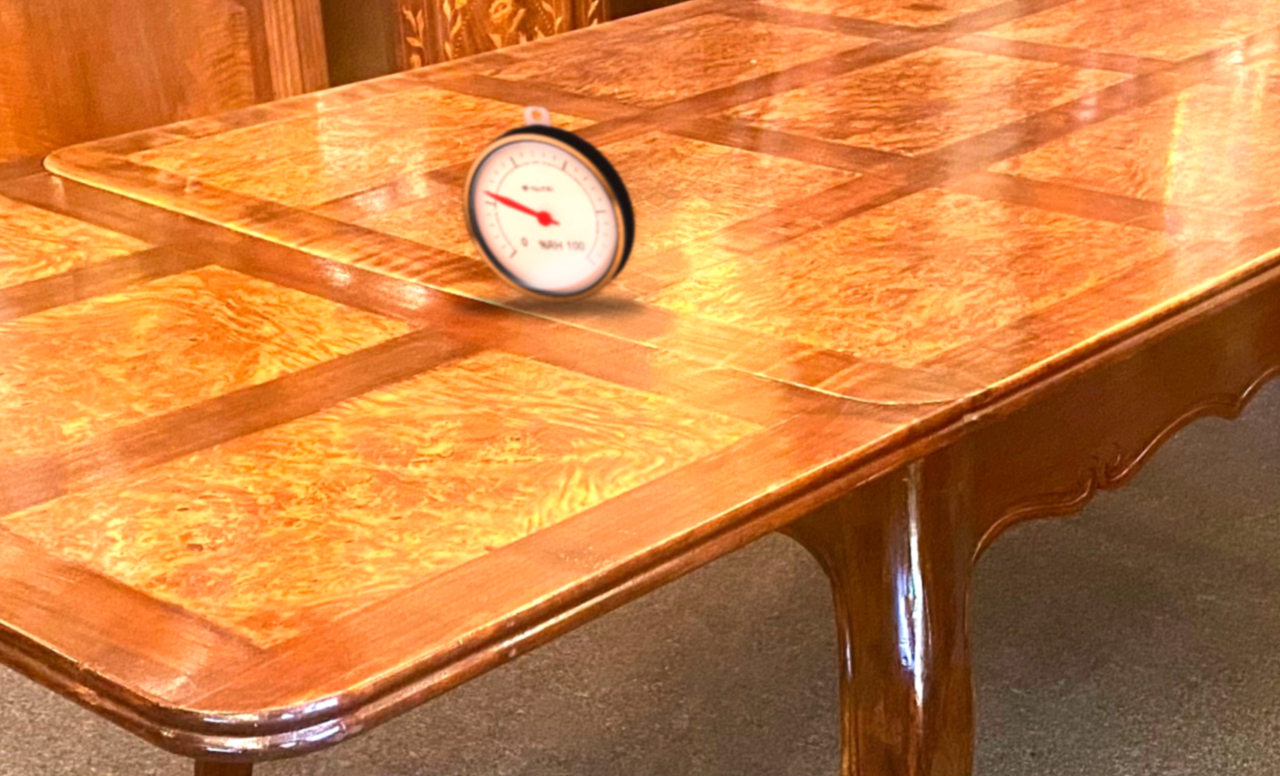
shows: 24 %
